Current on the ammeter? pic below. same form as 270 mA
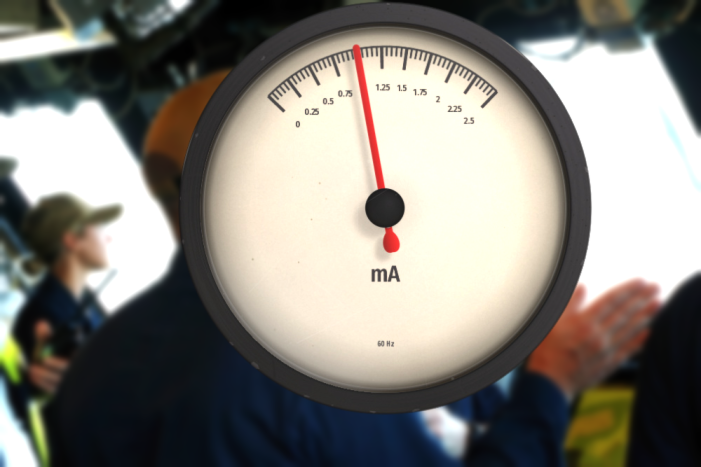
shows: 1 mA
